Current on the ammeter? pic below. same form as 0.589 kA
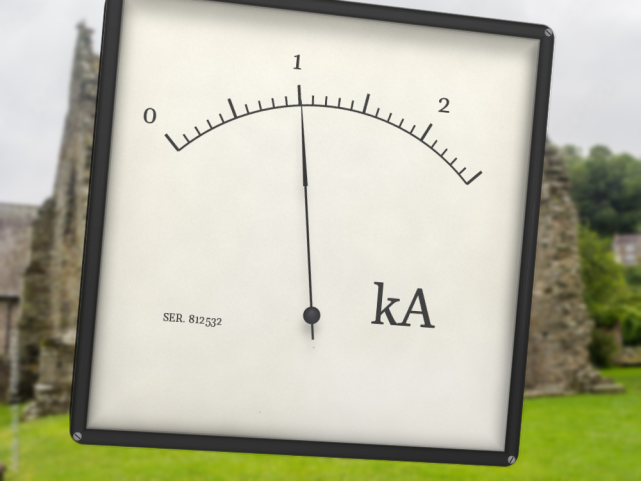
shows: 1 kA
